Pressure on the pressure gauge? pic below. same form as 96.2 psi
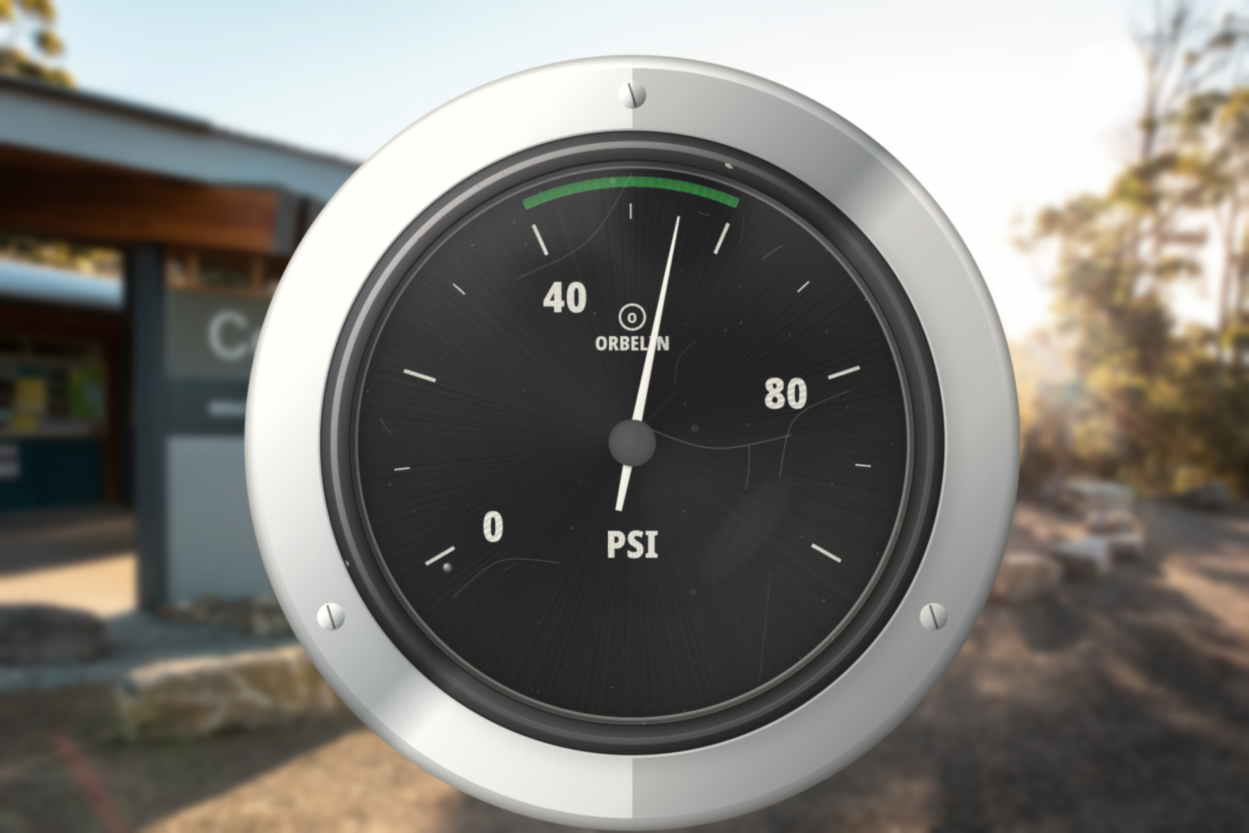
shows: 55 psi
